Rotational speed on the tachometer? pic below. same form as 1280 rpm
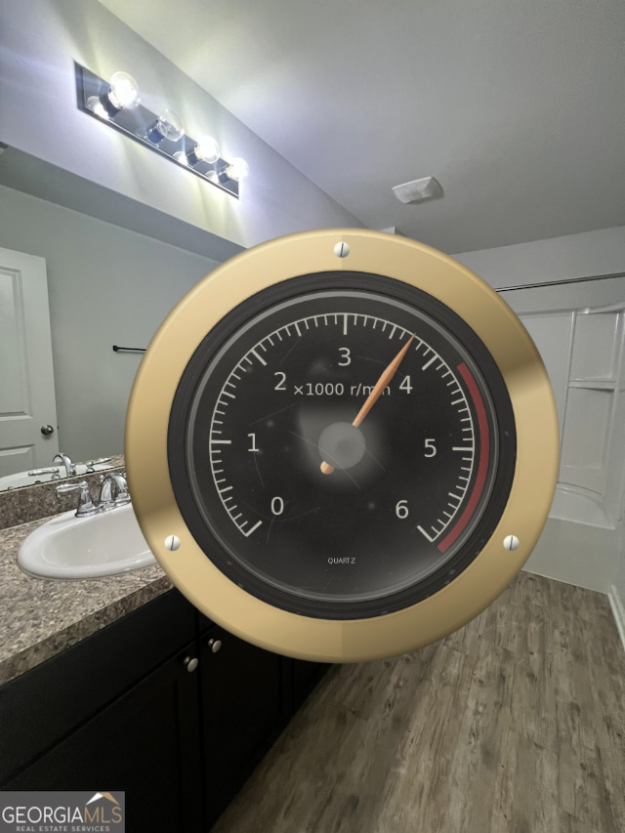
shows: 3700 rpm
